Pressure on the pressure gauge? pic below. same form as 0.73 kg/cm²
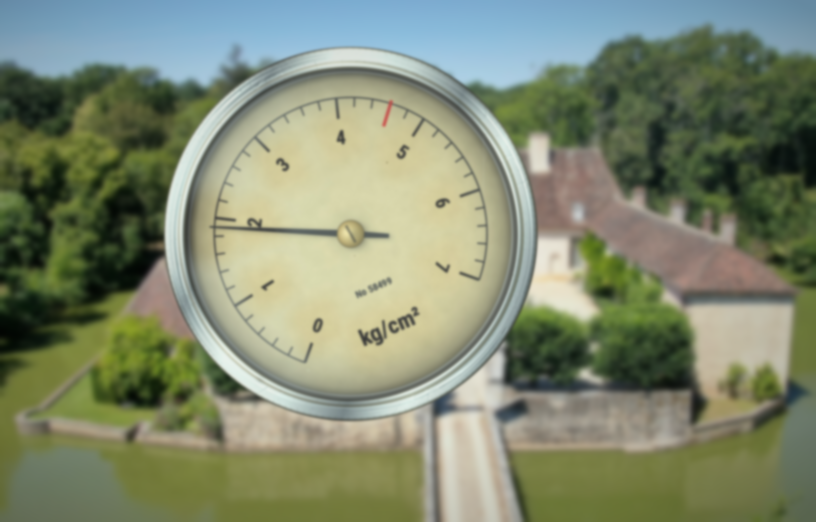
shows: 1.9 kg/cm²
